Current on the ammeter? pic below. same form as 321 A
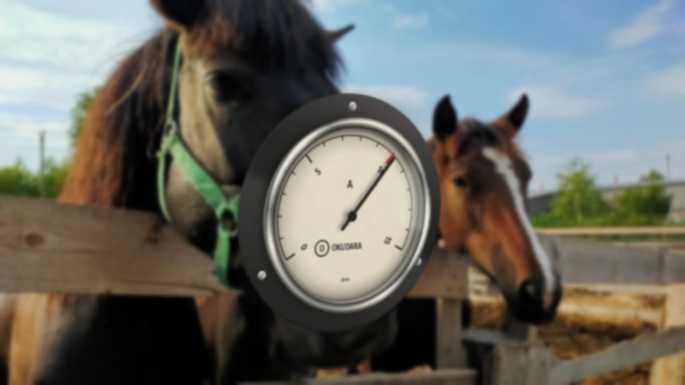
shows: 10 A
